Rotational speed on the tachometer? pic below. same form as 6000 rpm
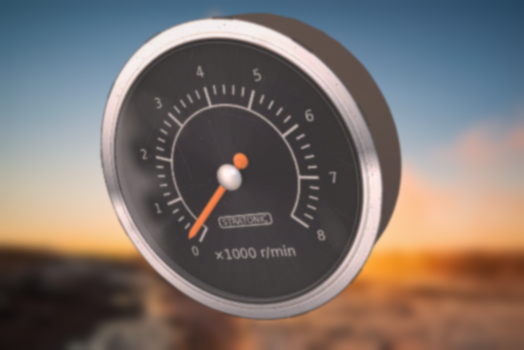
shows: 200 rpm
